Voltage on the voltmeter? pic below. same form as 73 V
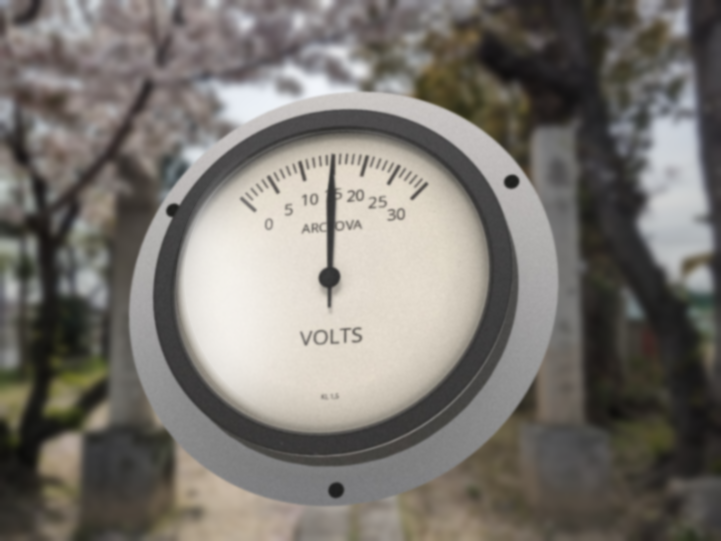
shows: 15 V
